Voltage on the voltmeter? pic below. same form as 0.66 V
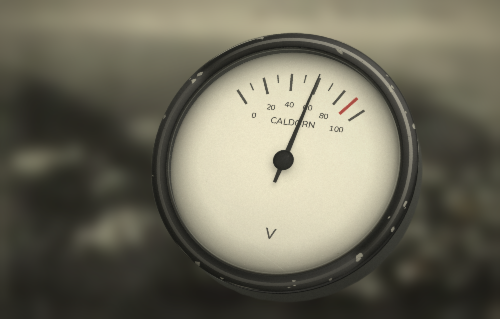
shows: 60 V
